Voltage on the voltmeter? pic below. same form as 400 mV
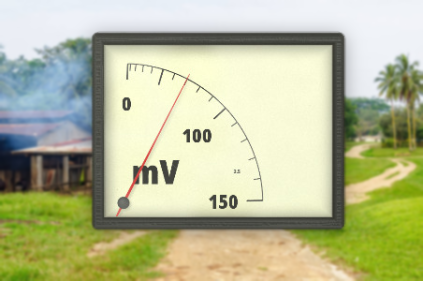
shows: 70 mV
